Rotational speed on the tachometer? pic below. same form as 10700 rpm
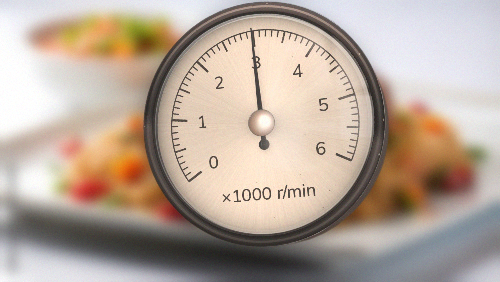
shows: 3000 rpm
